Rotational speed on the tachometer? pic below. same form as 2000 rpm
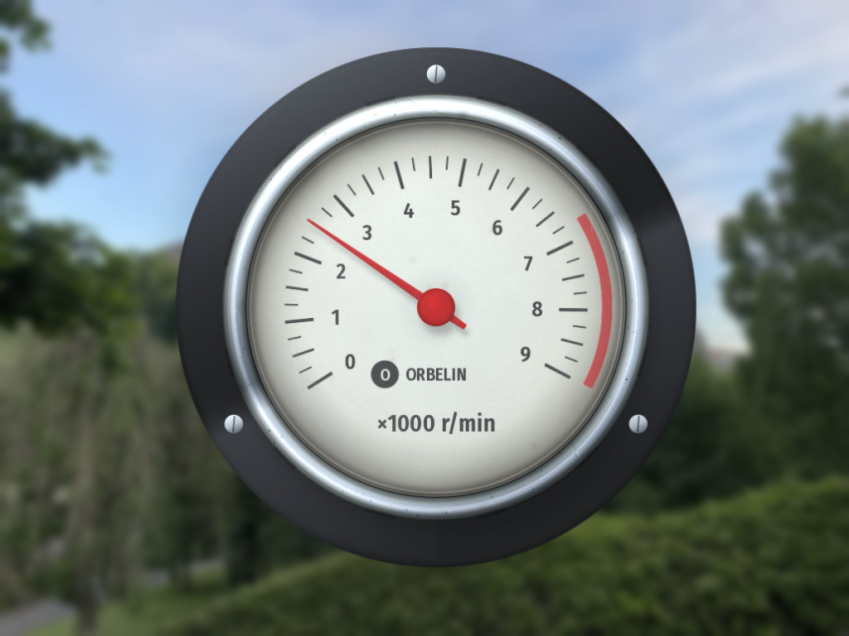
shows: 2500 rpm
